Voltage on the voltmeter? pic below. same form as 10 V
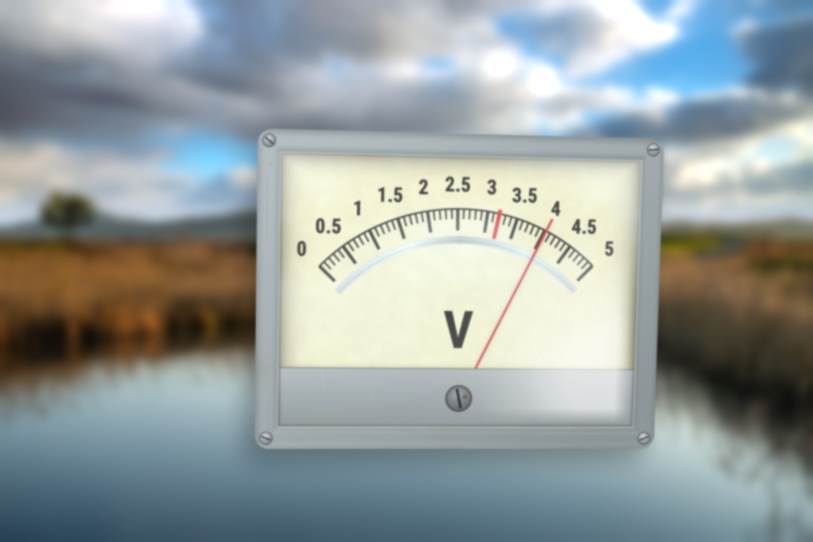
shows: 4 V
